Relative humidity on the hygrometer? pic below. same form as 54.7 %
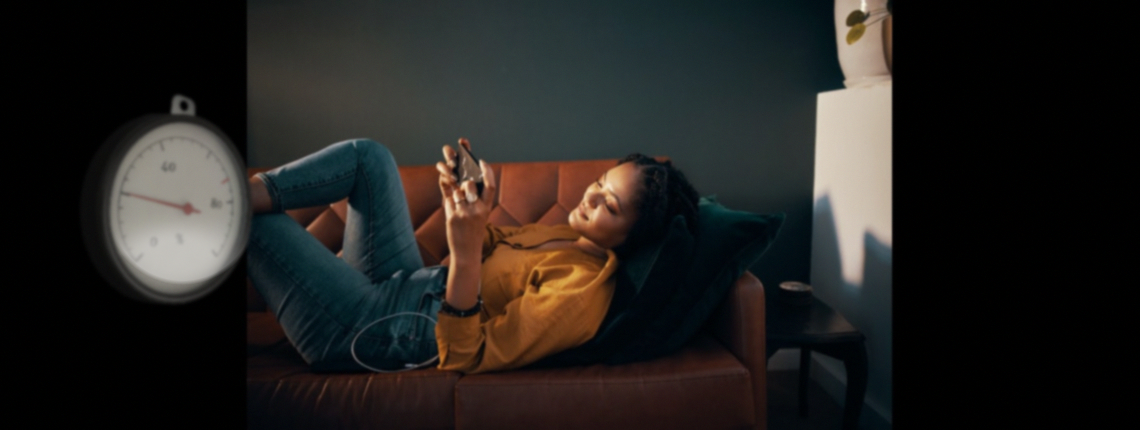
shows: 20 %
